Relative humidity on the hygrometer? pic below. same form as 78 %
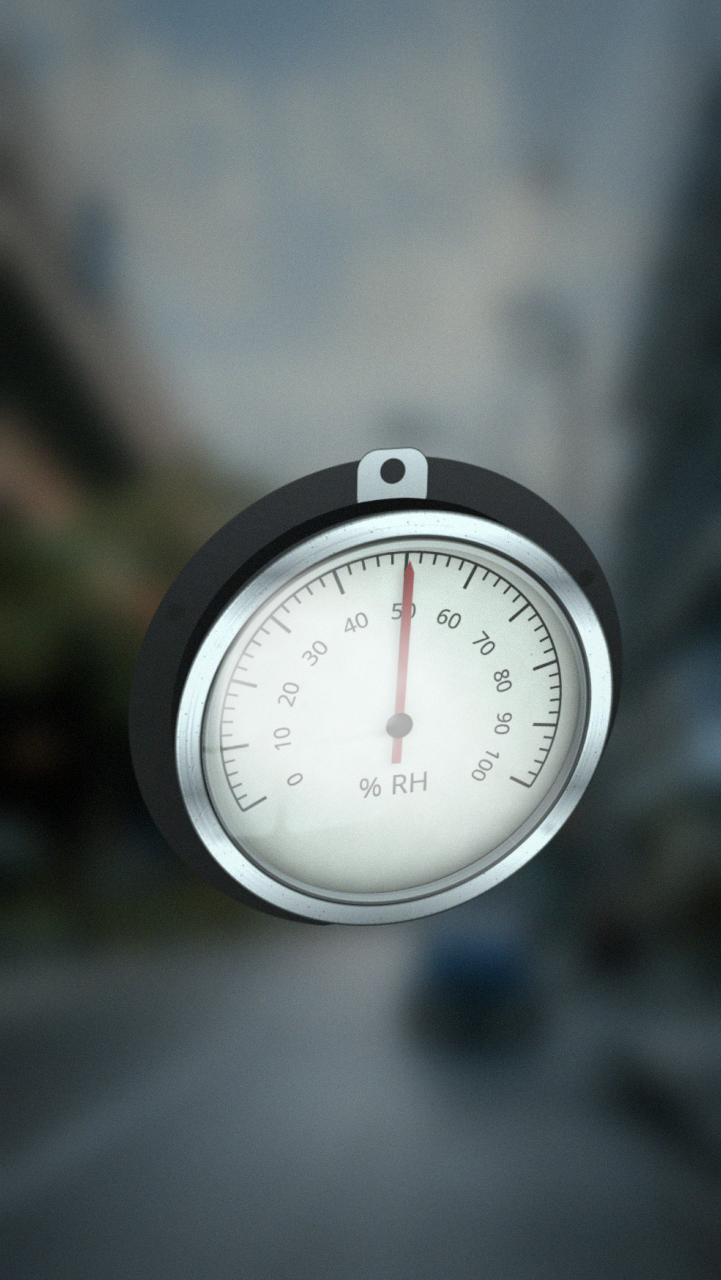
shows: 50 %
